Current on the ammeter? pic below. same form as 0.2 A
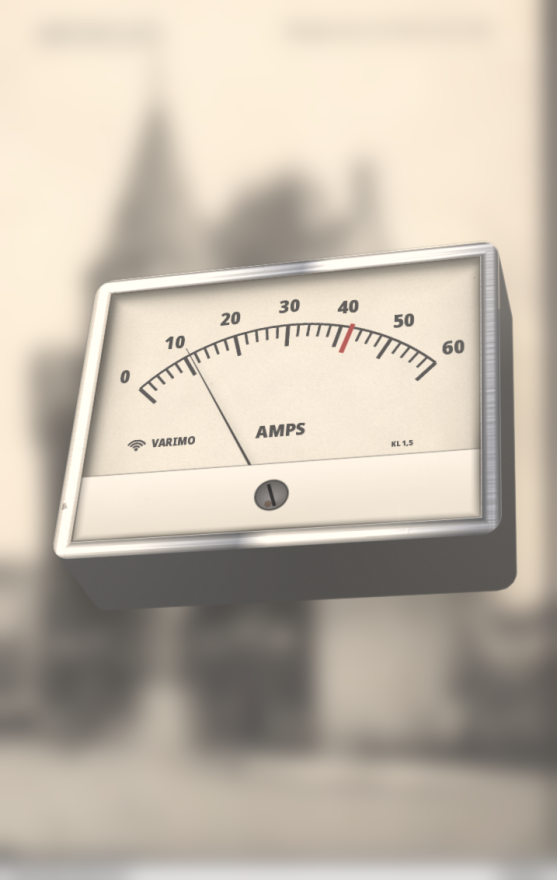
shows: 11 A
